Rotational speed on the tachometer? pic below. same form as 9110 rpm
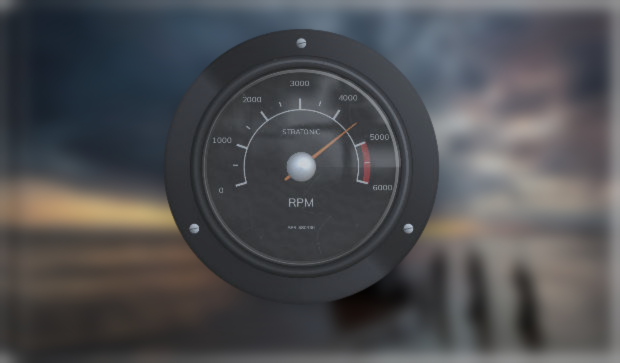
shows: 4500 rpm
